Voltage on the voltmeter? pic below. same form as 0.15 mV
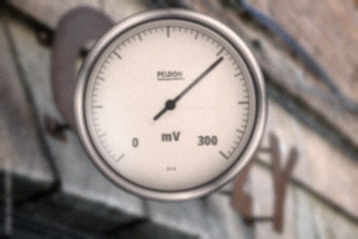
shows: 205 mV
